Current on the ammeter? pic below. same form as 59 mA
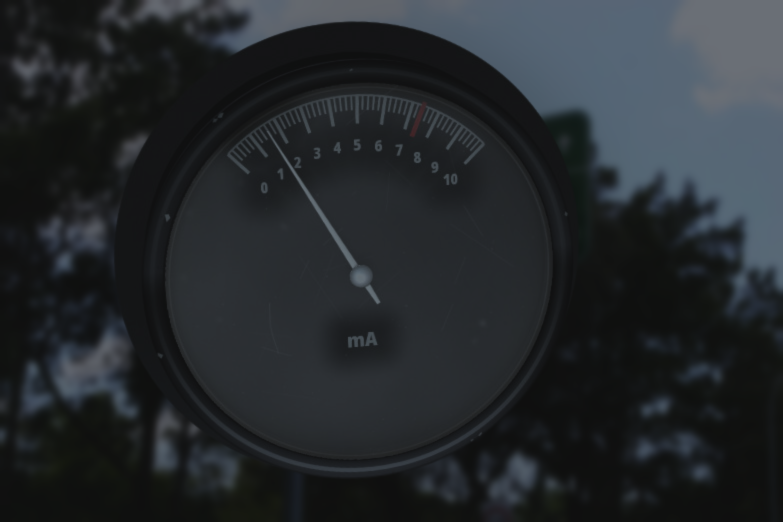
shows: 1.6 mA
